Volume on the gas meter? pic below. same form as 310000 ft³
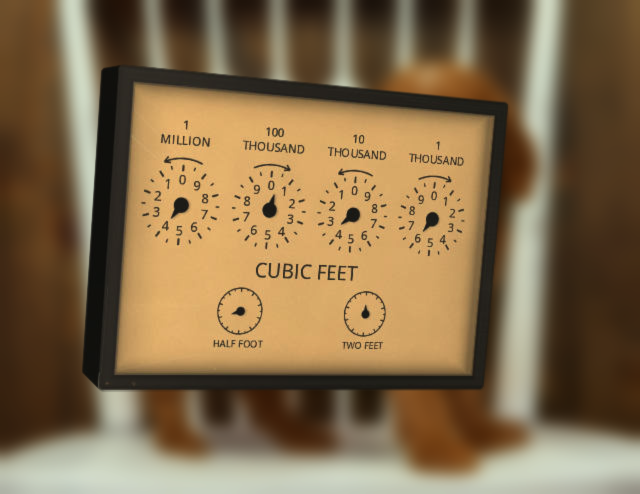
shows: 403600 ft³
